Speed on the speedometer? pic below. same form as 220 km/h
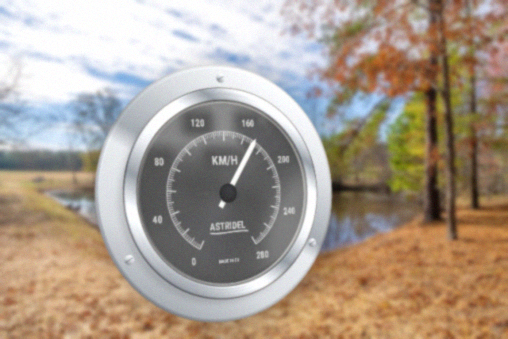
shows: 170 km/h
